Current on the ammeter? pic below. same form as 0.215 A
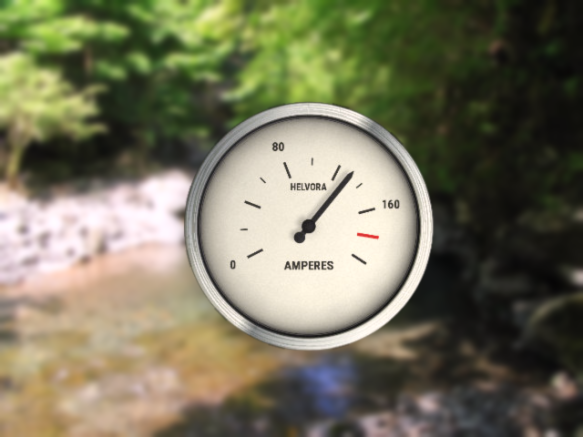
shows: 130 A
